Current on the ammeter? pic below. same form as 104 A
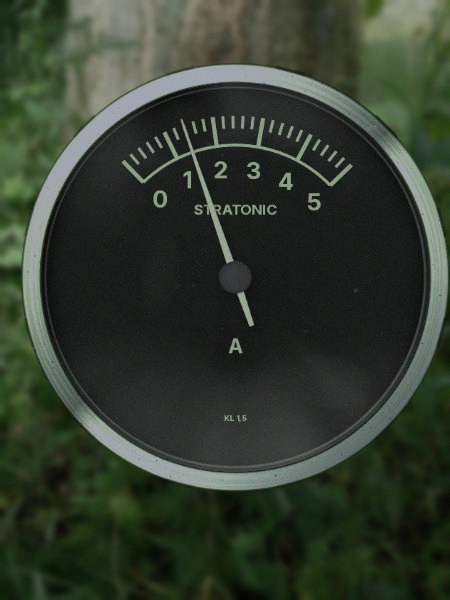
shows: 1.4 A
